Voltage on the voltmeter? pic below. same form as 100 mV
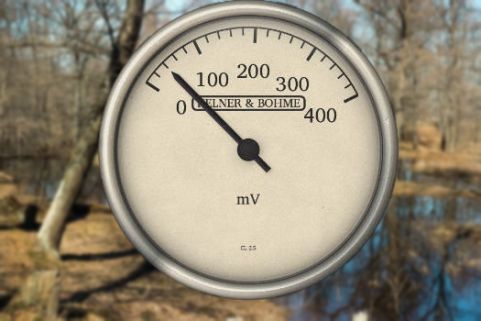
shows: 40 mV
